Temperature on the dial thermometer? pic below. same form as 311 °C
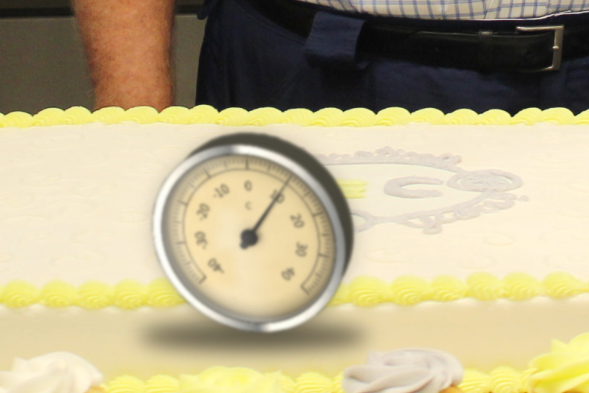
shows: 10 °C
